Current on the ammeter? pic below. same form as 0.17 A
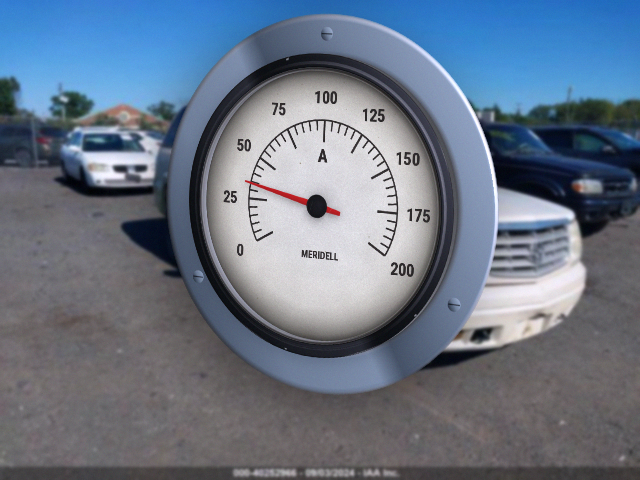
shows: 35 A
